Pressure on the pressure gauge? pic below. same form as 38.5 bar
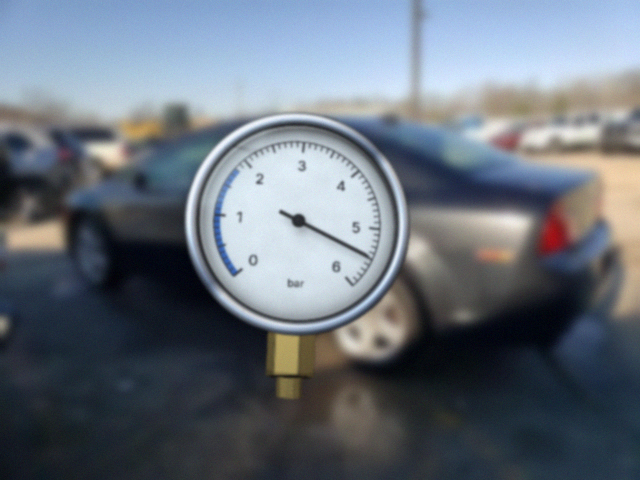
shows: 5.5 bar
